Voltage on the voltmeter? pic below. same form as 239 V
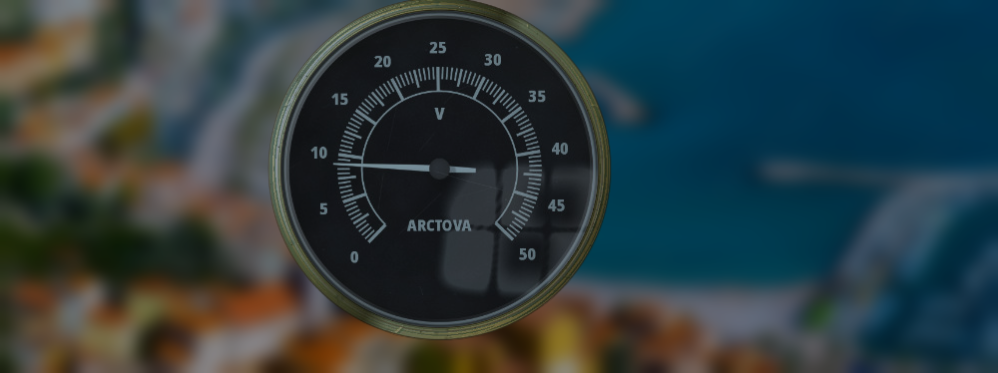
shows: 9 V
